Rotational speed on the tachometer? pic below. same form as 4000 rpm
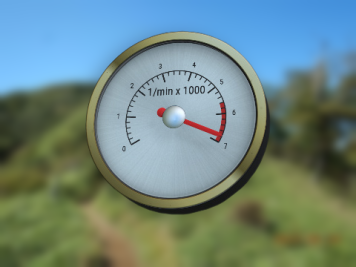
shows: 6800 rpm
